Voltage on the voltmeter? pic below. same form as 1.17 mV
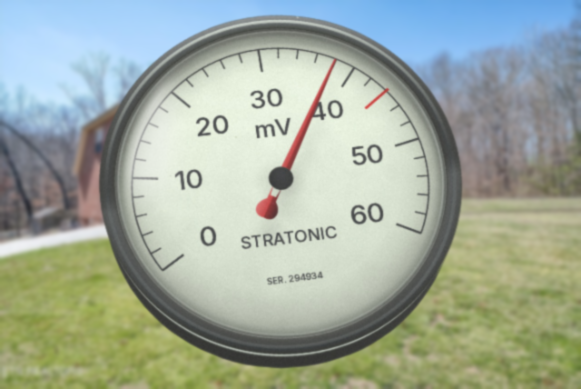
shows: 38 mV
